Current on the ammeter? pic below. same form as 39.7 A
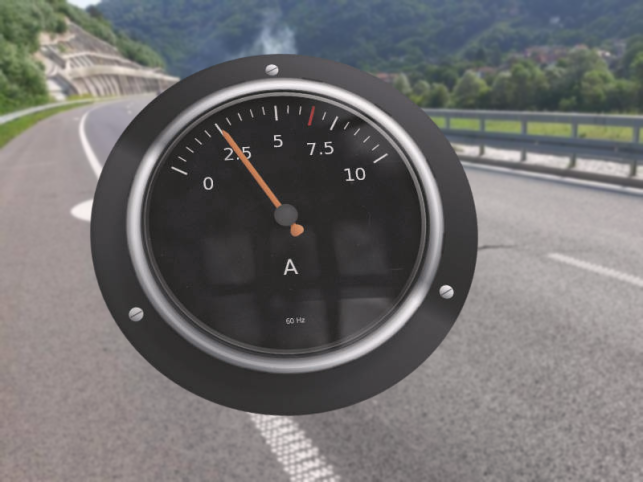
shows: 2.5 A
